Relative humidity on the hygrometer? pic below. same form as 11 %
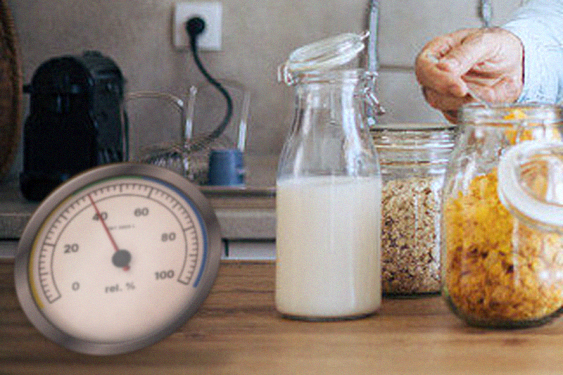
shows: 40 %
